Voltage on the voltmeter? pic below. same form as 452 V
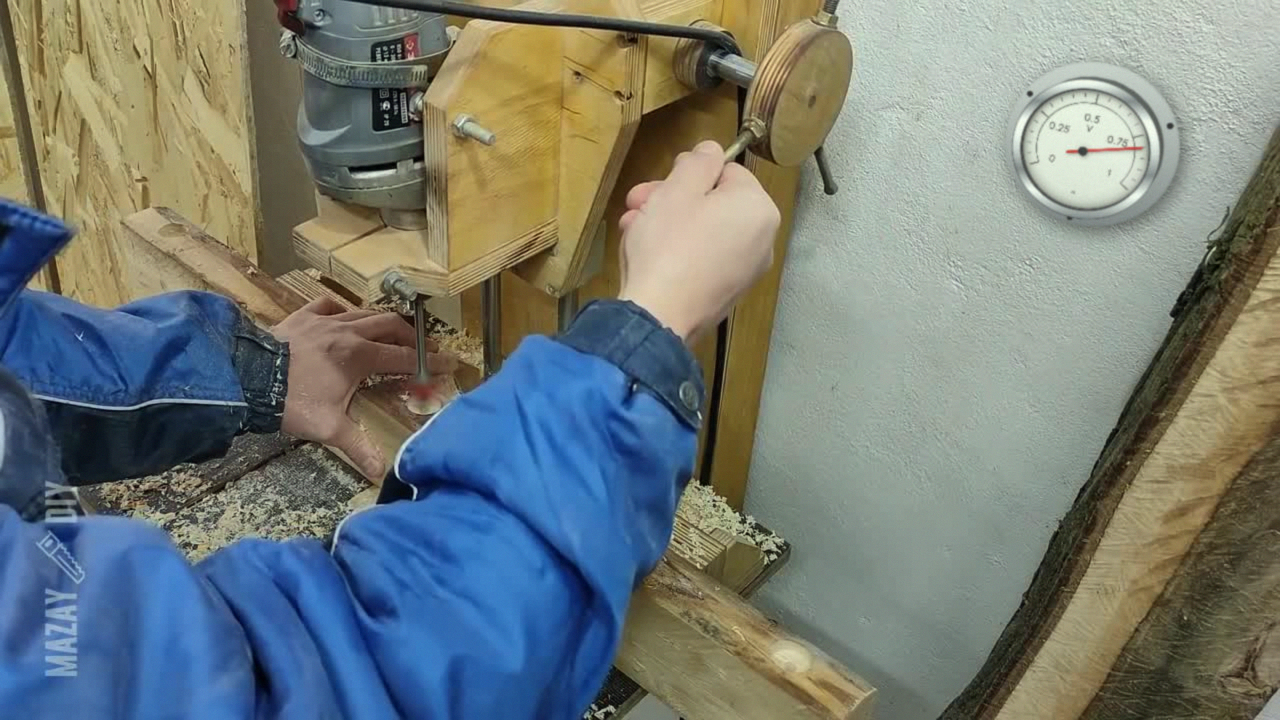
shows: 0.8 V
